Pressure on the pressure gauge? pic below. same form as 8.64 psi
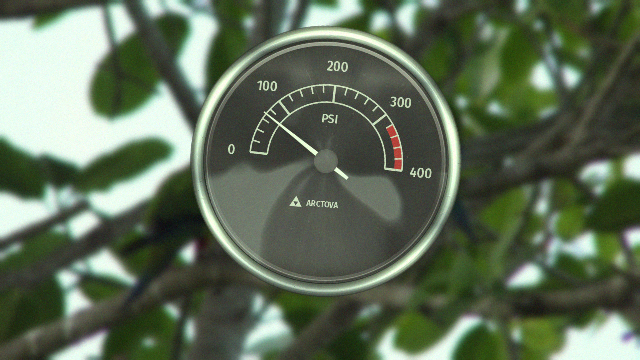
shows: 70 psi
